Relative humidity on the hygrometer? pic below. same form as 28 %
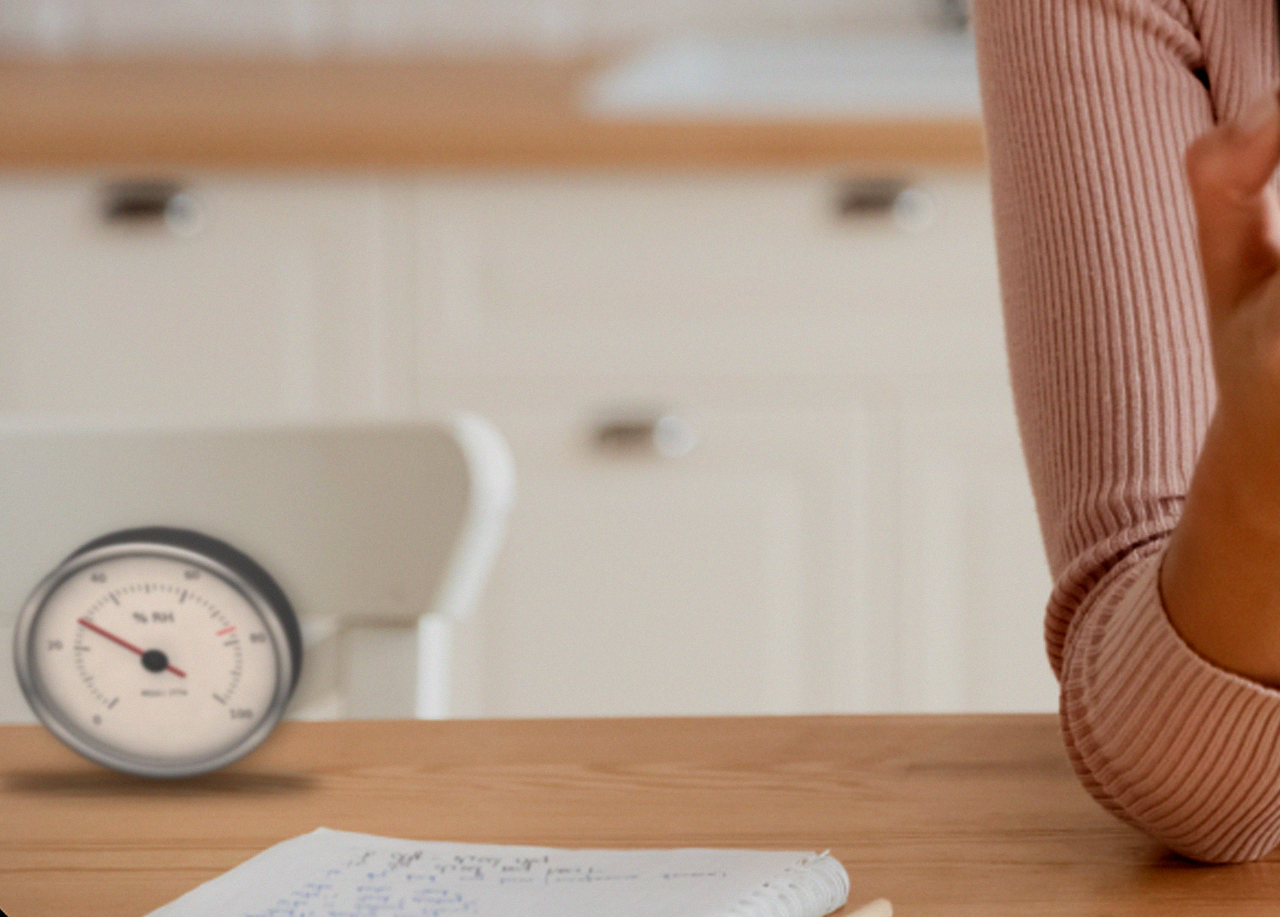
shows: 30 %
